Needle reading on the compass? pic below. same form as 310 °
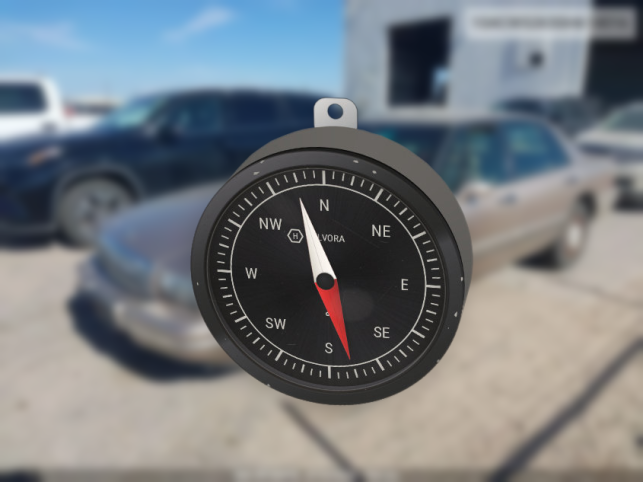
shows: 165 °
